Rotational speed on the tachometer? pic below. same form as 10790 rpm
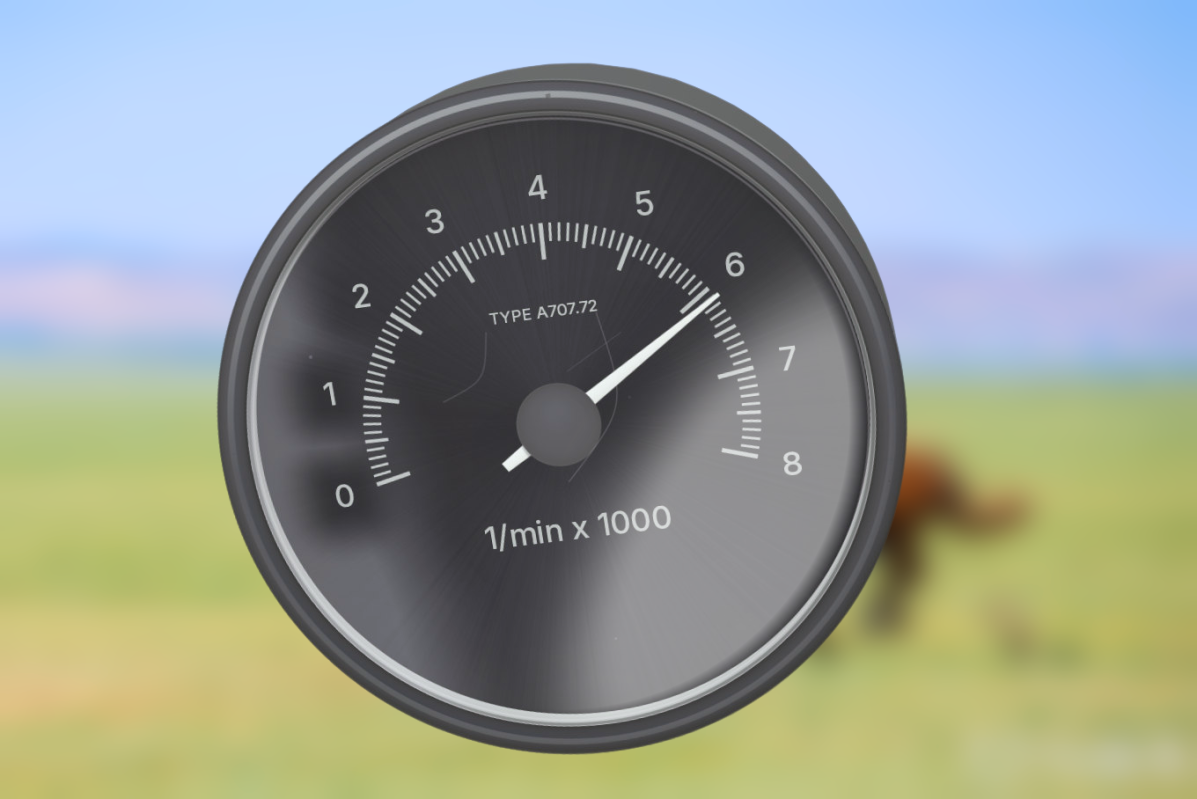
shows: 6100 rpm
